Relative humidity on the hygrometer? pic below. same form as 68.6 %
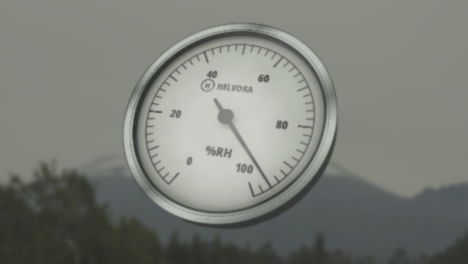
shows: 96 %
